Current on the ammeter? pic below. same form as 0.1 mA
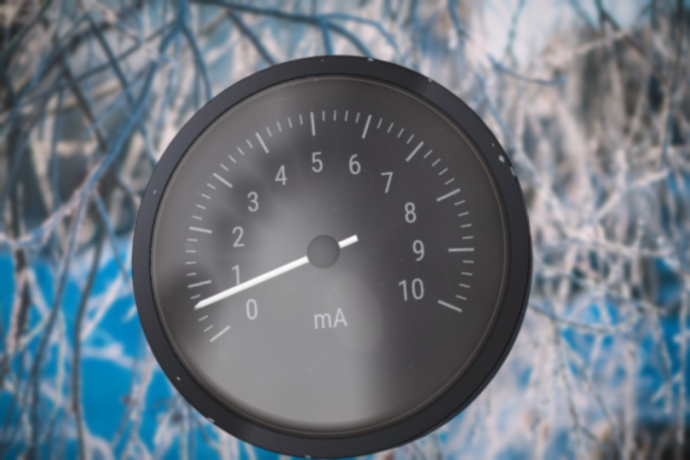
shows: 0.6 mA
